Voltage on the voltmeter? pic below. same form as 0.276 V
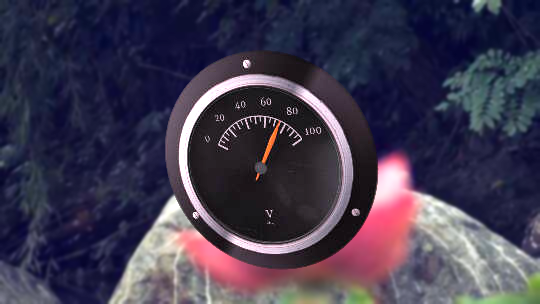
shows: 75 V
